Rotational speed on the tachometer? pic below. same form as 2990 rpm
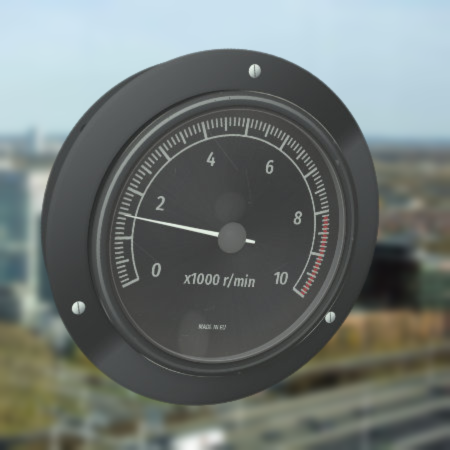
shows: 1500 rpm
